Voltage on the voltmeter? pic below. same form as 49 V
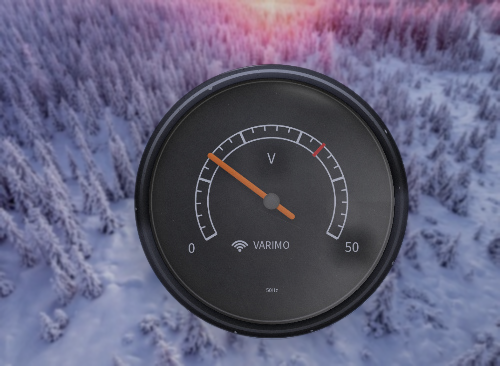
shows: 14 V
